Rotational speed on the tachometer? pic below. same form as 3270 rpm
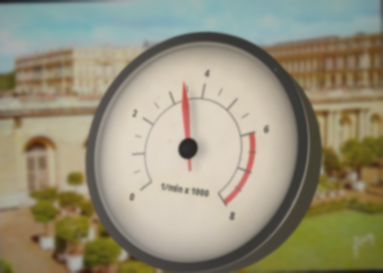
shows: 3500 rpm
